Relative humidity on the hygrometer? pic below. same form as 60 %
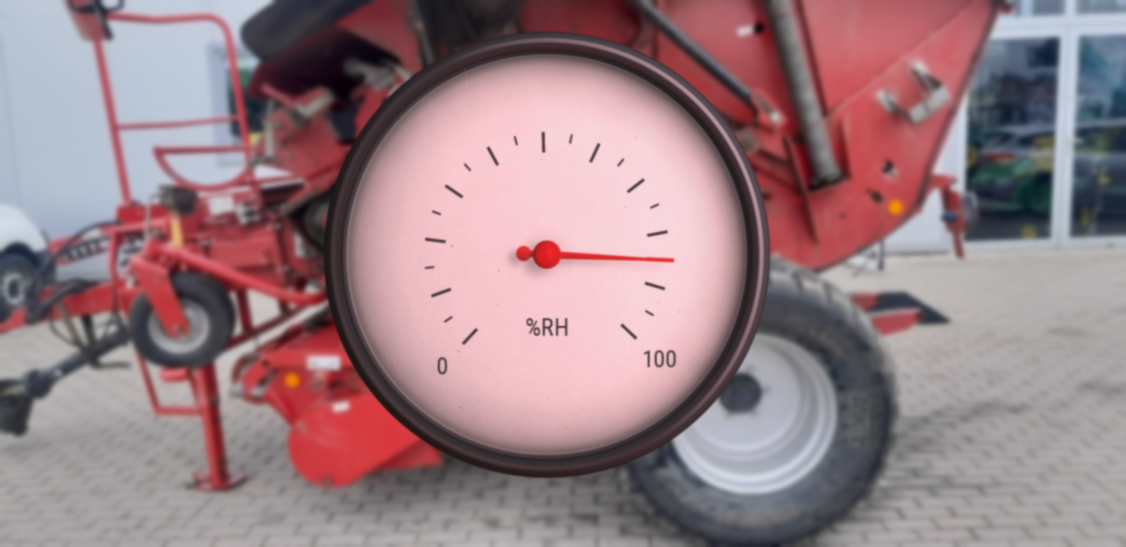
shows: 85 %
